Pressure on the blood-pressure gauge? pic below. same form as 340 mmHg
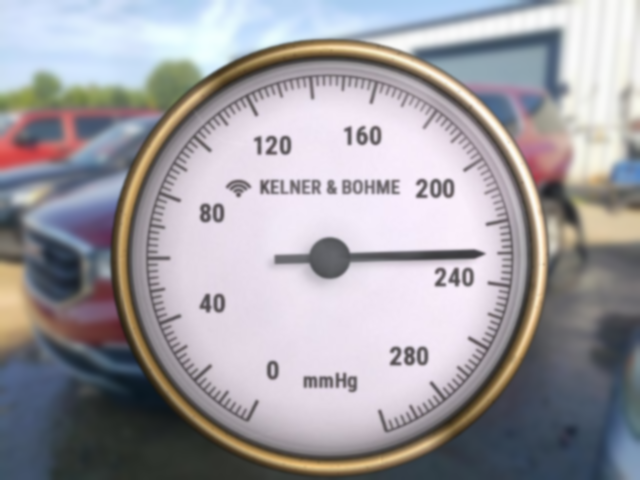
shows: 230 mmHg
